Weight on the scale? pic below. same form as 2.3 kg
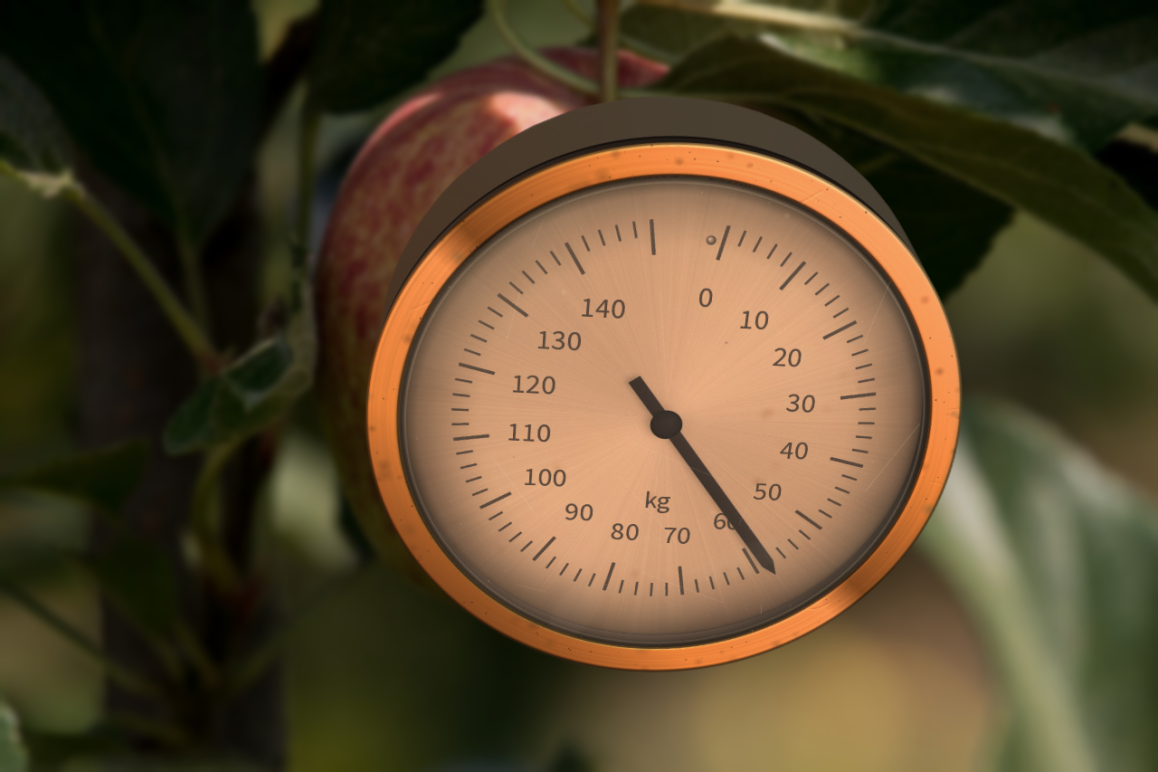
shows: 58 kg
